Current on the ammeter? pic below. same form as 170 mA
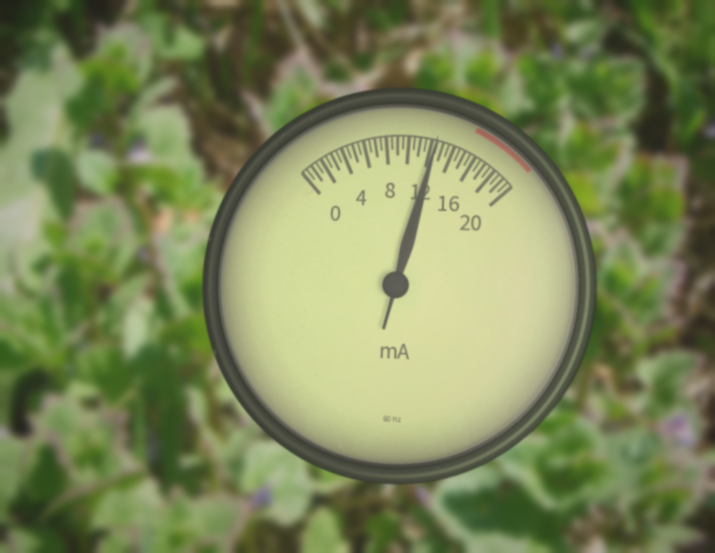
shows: 12.5 mA
